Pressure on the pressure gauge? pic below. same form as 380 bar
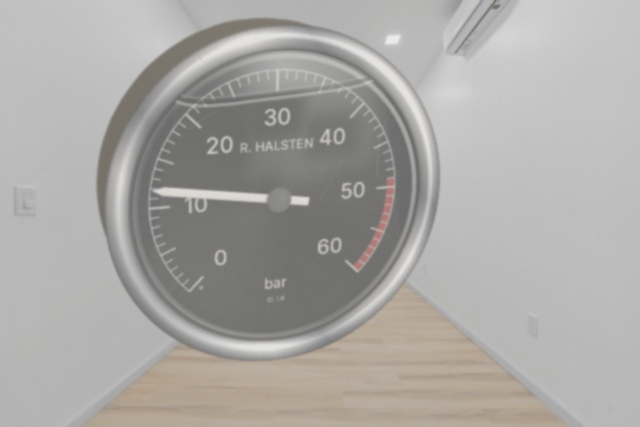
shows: 12 bar
